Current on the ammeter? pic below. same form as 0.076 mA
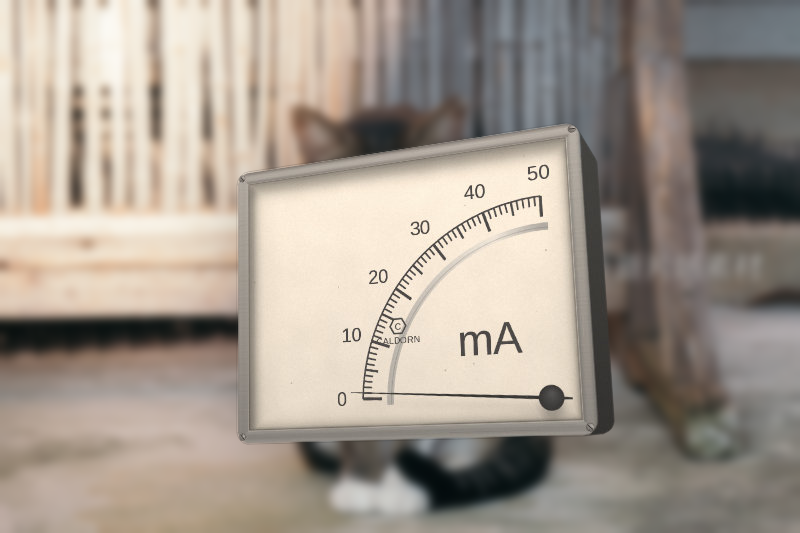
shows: 1 mA
